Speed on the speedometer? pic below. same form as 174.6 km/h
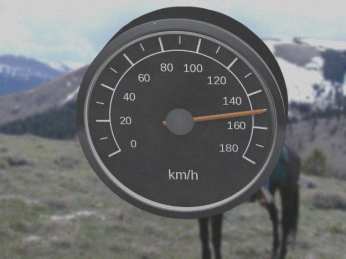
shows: 150 km/h
